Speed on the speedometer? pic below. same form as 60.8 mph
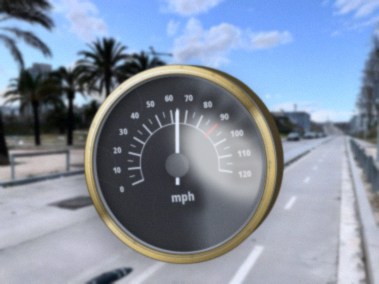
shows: 65 mph
